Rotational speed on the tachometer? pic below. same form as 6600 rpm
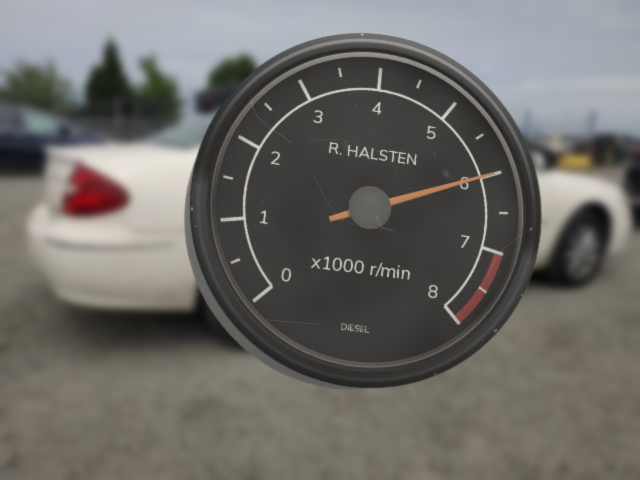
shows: 6000 rpm
